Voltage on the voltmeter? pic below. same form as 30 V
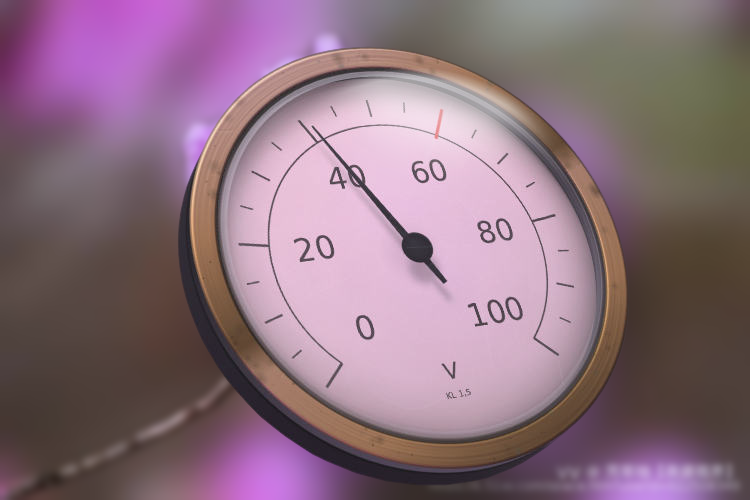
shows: 40 V
